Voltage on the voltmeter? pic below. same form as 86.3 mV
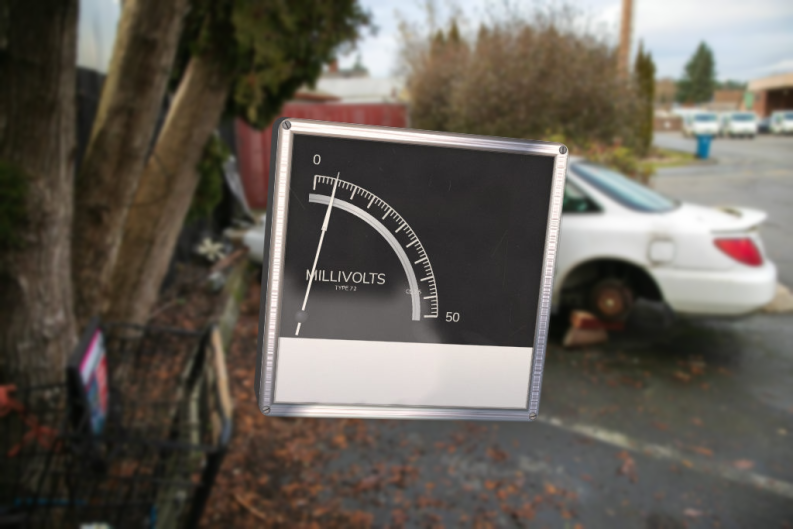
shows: 5 mV
